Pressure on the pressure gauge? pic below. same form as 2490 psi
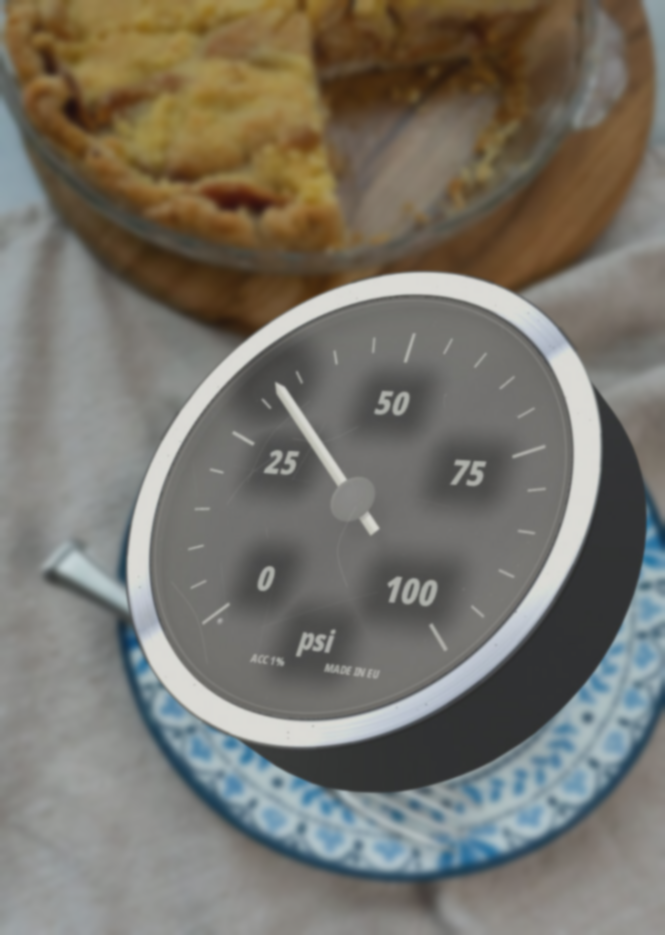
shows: 32.5 psi
